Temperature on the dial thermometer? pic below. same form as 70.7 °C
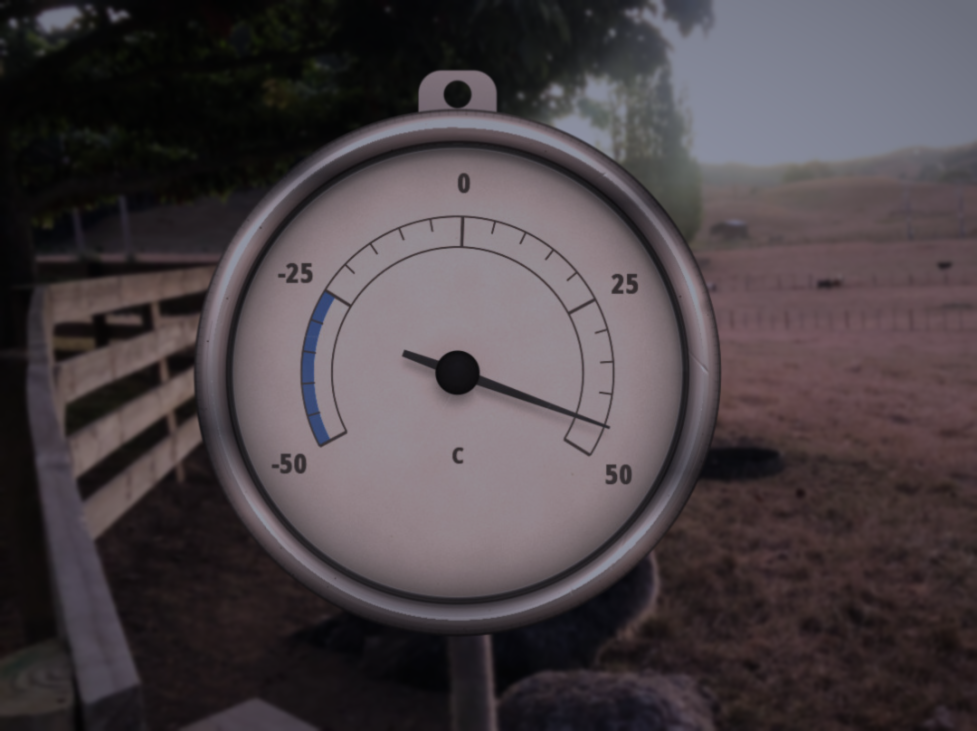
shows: 45 °C
